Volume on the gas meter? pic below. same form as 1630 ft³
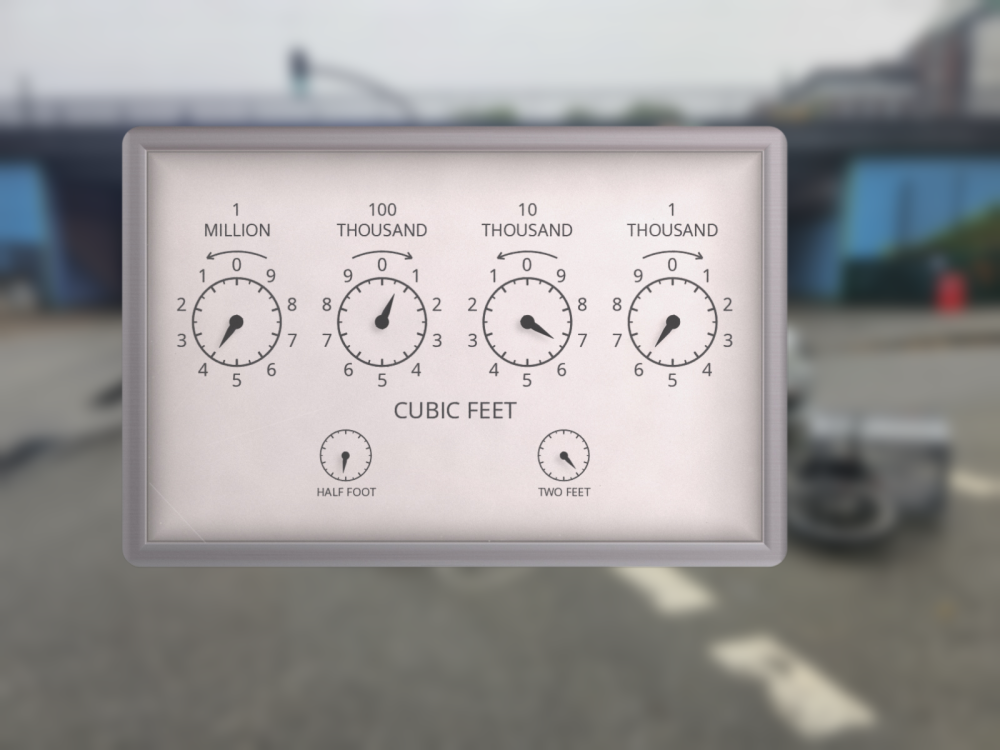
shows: 406600 ft³
